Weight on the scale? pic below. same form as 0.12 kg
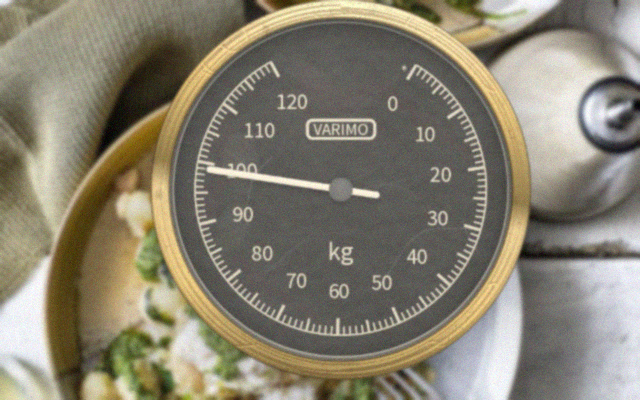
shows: 99 kg
